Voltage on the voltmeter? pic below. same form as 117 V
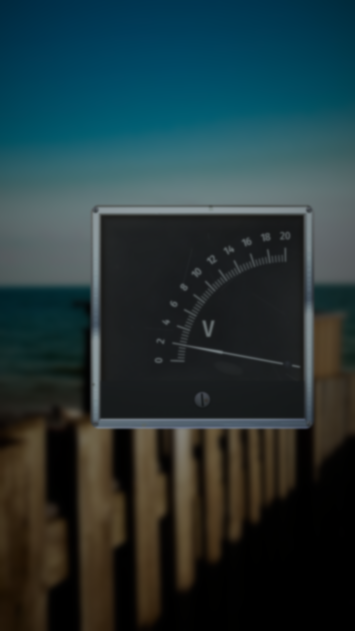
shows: 2 V
